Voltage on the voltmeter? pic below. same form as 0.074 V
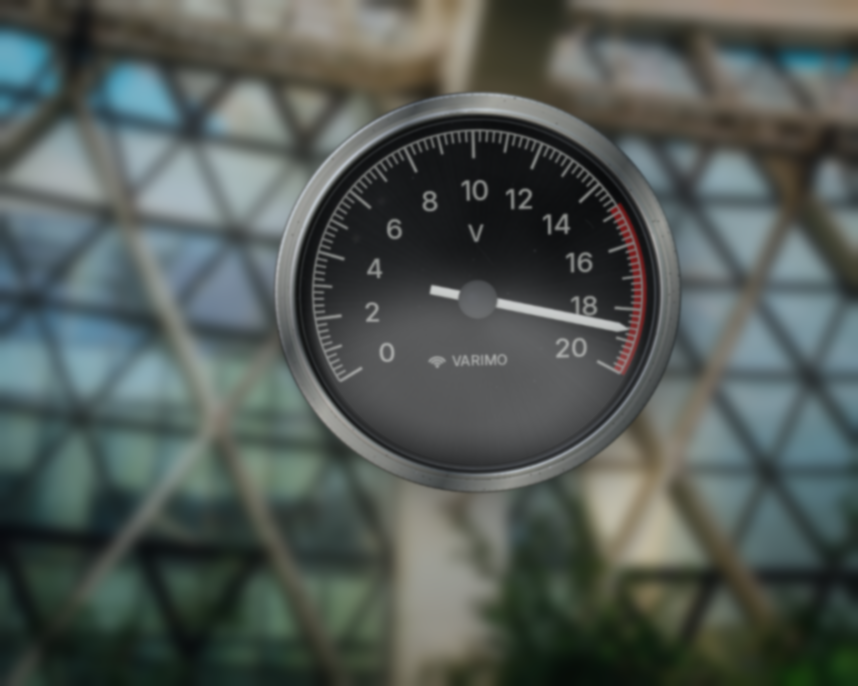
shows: 18.6 V
